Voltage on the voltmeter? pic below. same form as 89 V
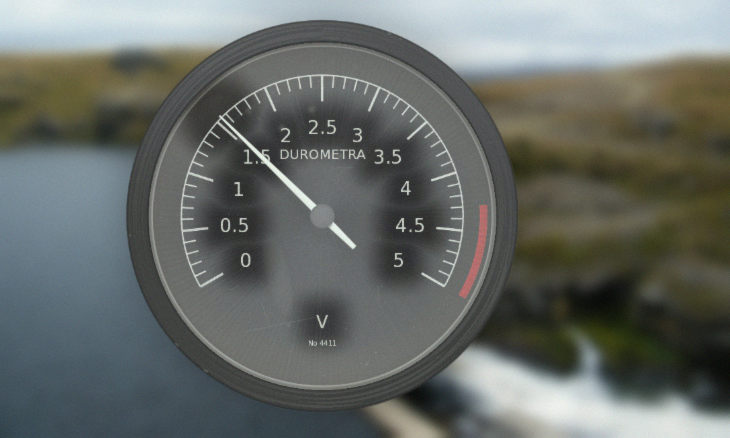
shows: 1.55 V
